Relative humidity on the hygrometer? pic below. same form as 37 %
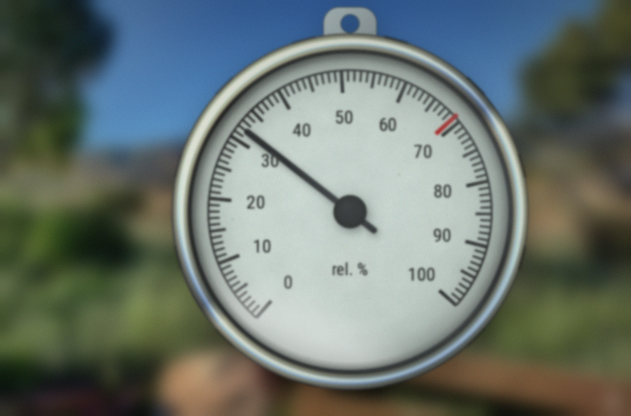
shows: 32 %
